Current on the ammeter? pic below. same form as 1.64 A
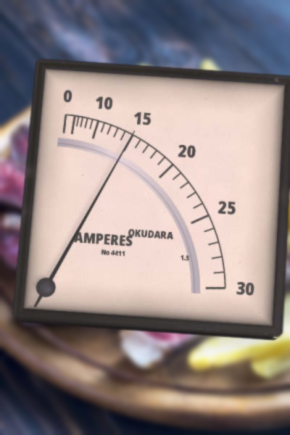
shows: 15 A
